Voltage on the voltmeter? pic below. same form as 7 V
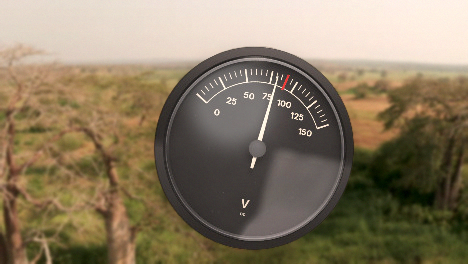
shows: 80 V
